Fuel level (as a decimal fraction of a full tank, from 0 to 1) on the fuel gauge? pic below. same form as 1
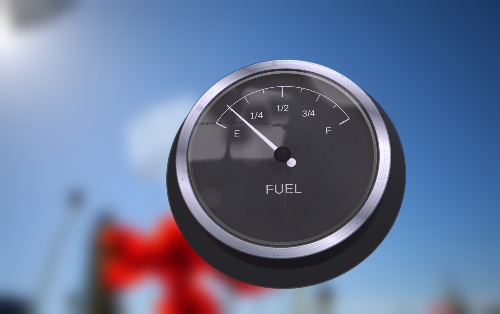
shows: 0.125
